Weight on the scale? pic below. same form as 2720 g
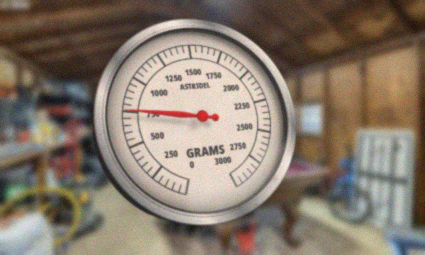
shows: 750 g
